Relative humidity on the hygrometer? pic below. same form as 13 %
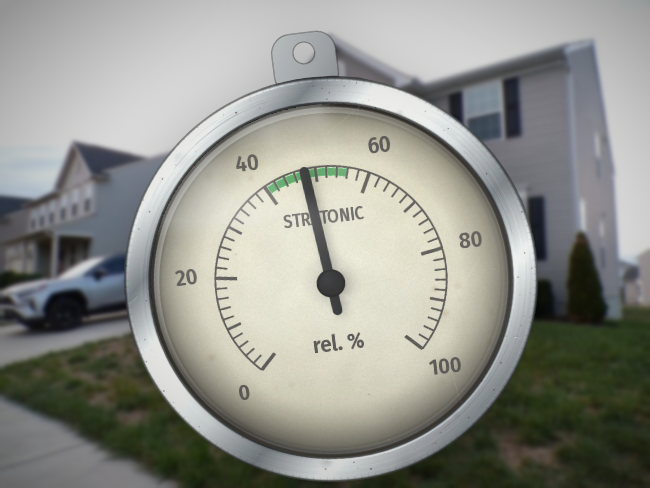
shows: 48 %
